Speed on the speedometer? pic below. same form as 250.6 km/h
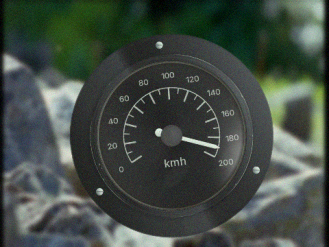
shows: 190 km/h
